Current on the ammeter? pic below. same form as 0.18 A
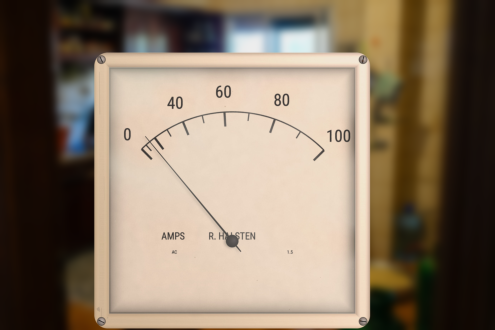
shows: 15 A
